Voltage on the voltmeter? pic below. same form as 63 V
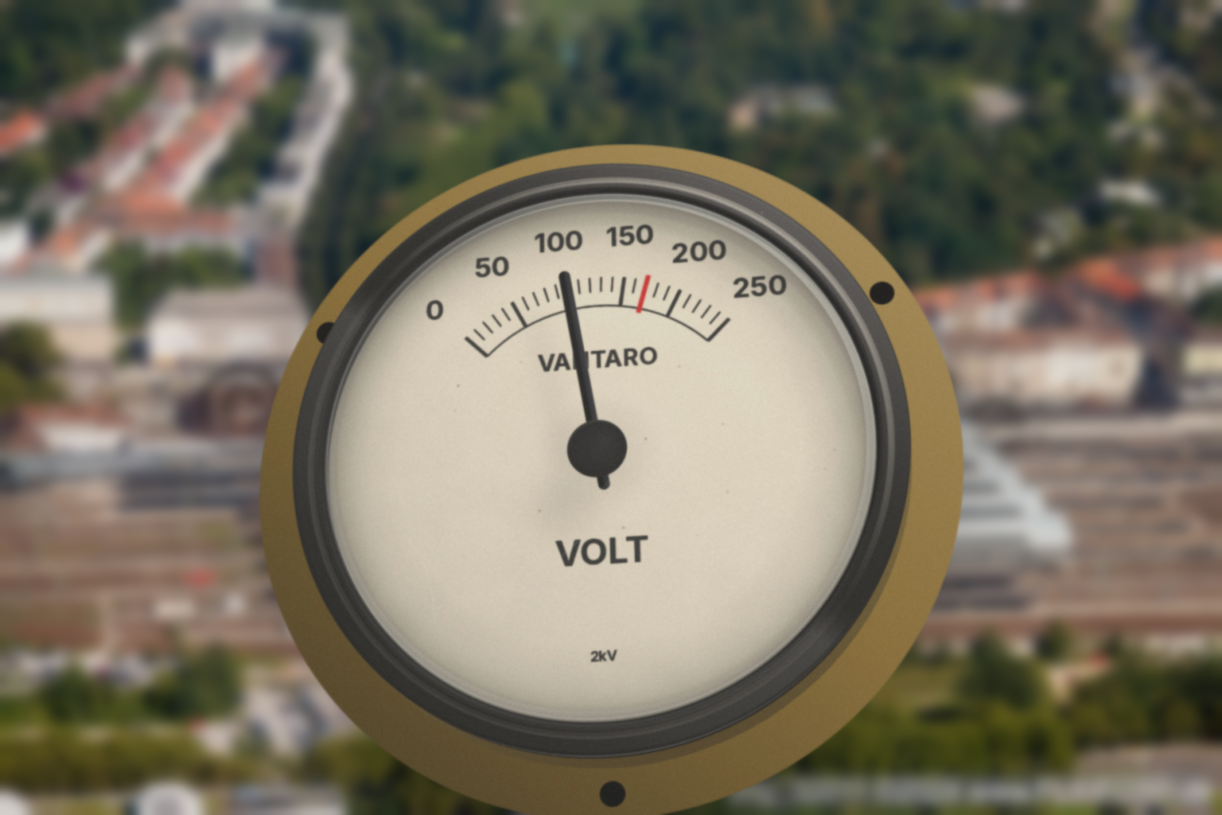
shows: 100 V
